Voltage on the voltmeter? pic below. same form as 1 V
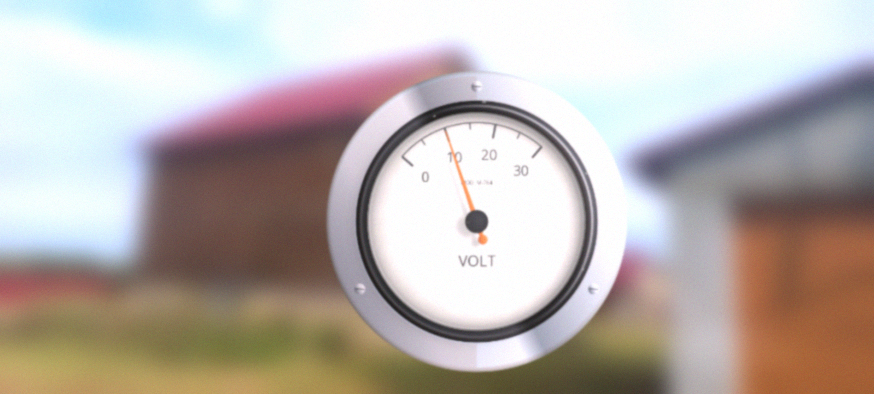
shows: 10 V
